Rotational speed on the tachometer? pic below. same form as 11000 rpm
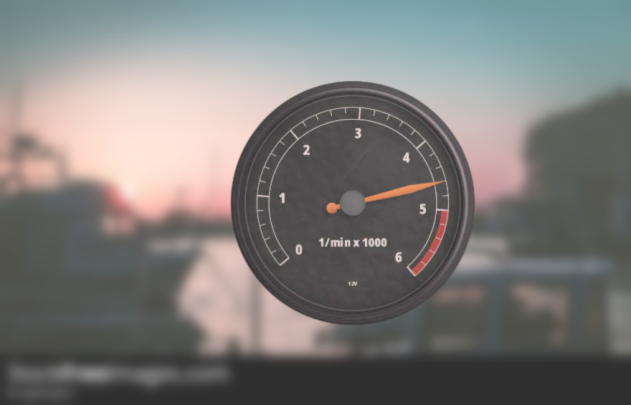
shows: 4600 rpm
